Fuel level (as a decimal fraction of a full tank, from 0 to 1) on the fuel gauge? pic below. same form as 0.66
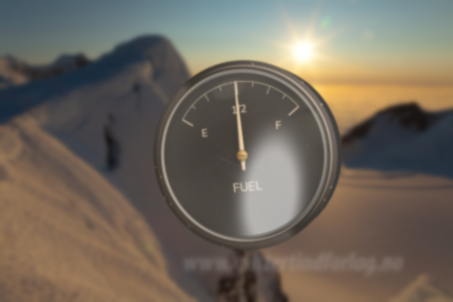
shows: 0.5
